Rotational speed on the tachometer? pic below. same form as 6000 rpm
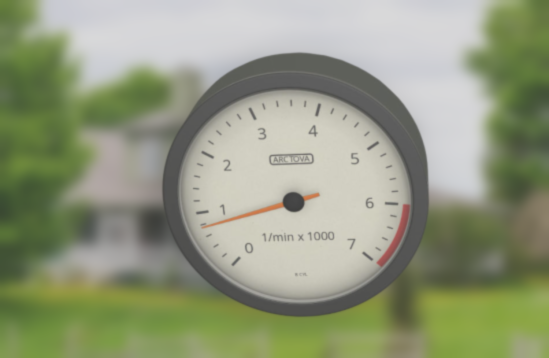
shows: 800 rpm
